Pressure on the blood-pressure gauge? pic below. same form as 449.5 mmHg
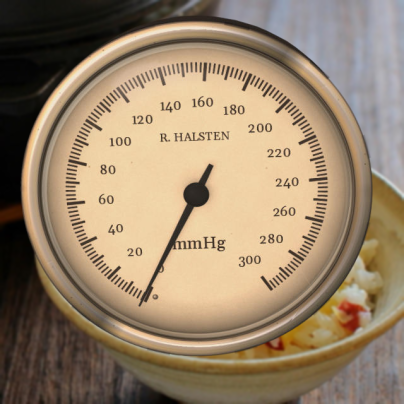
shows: 2 mmHg
